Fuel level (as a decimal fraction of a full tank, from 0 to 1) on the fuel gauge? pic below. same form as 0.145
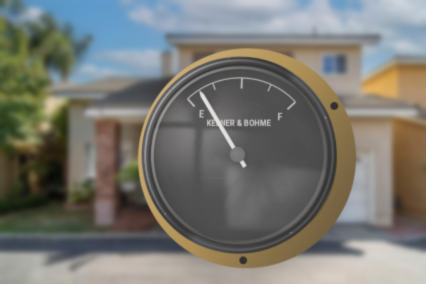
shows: 0.125
